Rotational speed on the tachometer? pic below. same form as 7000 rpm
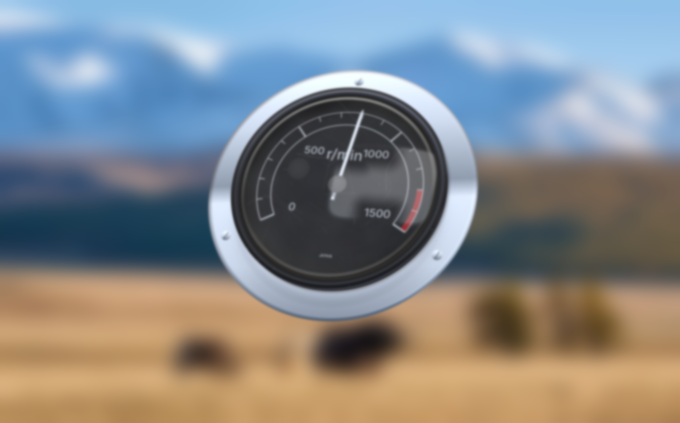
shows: 800 rpm
